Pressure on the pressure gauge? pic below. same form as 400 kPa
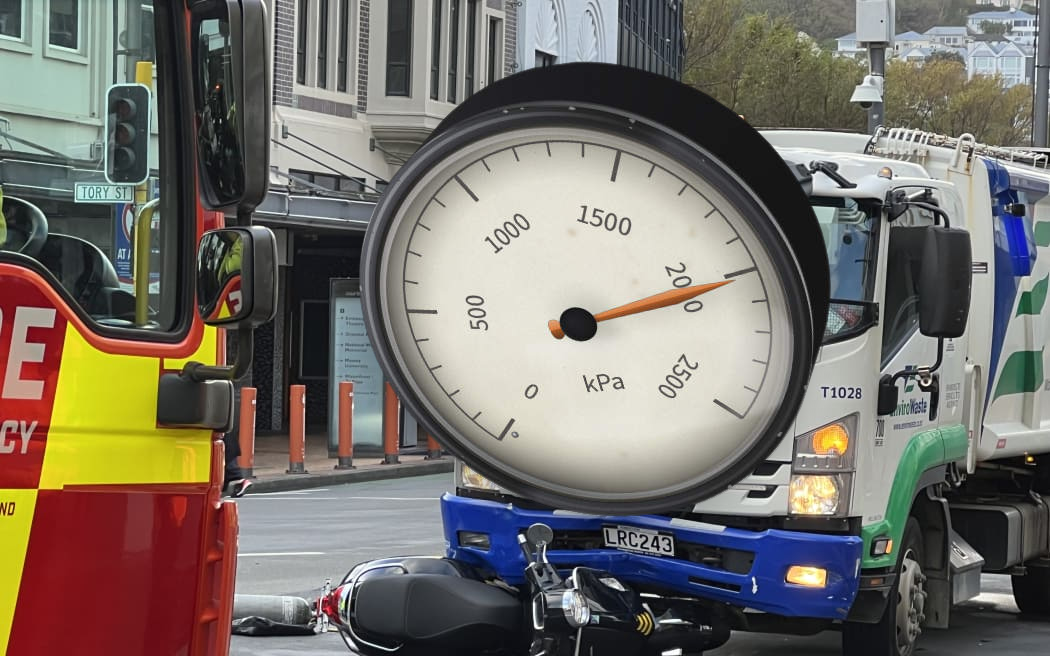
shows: 2000 kPa
